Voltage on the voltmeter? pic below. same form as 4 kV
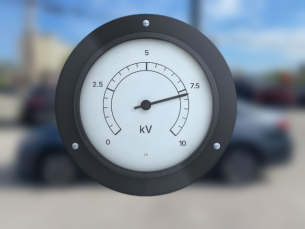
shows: 7.75 kV
